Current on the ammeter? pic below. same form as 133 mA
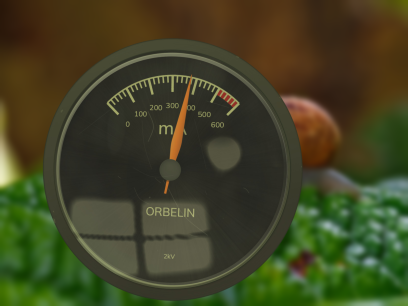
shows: 380 mA
